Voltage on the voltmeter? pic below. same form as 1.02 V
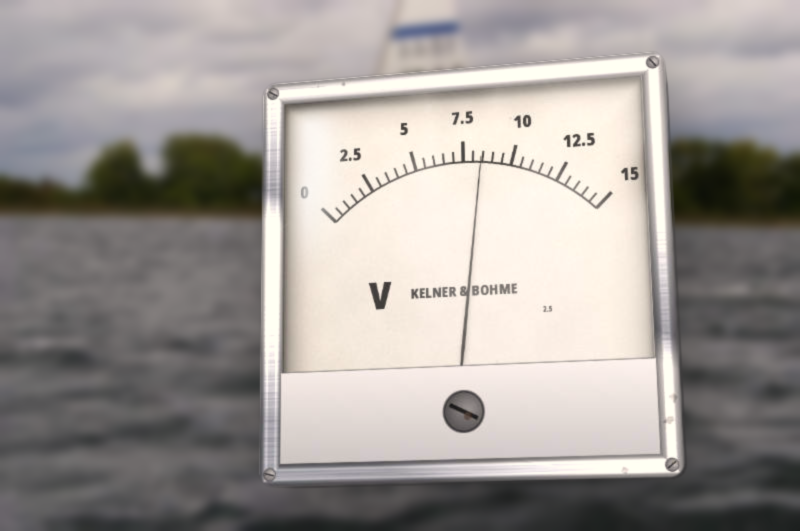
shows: 8.5 V
